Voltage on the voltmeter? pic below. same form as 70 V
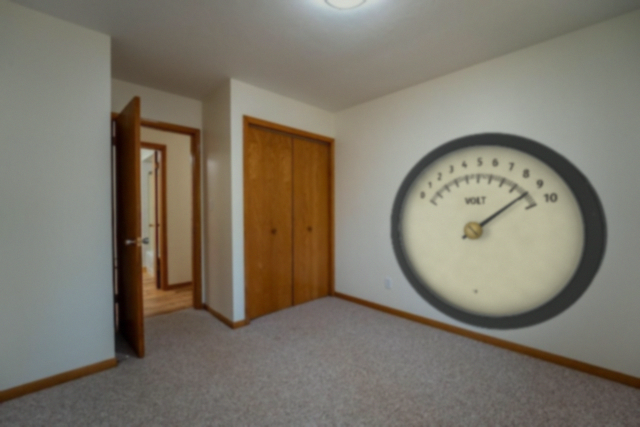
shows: 9 V
